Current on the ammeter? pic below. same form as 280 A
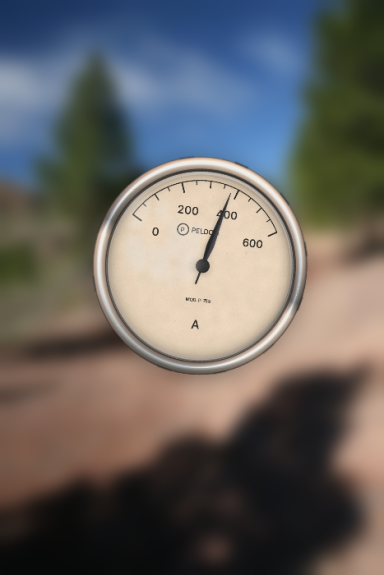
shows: 375 A
